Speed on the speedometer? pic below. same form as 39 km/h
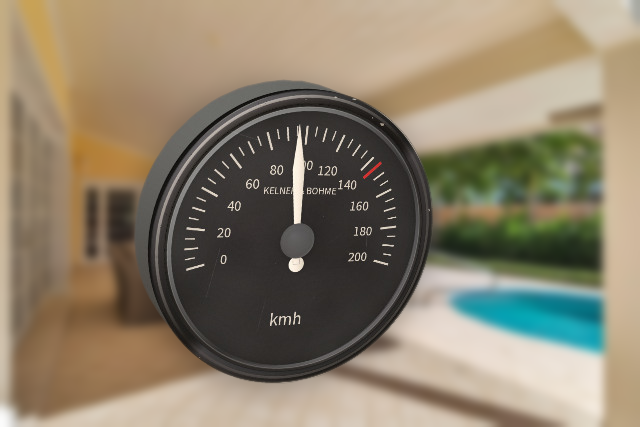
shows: 95 km/h
